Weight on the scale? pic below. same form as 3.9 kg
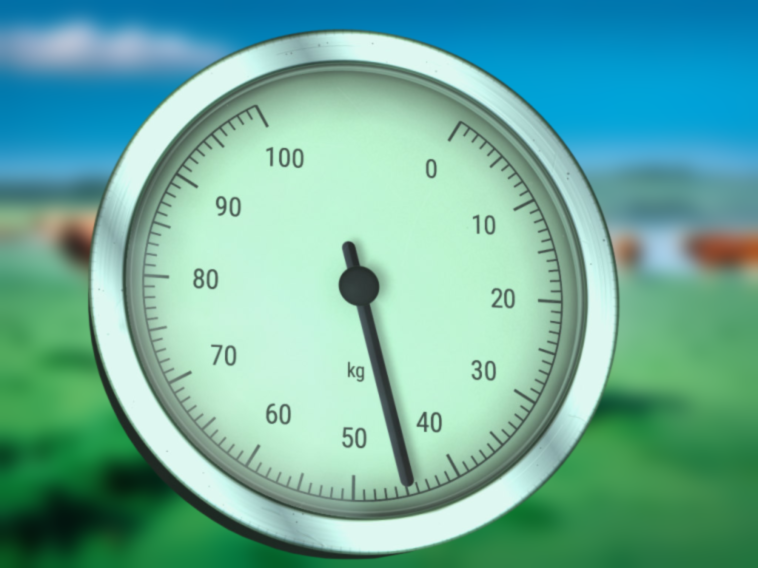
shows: 45 kg
